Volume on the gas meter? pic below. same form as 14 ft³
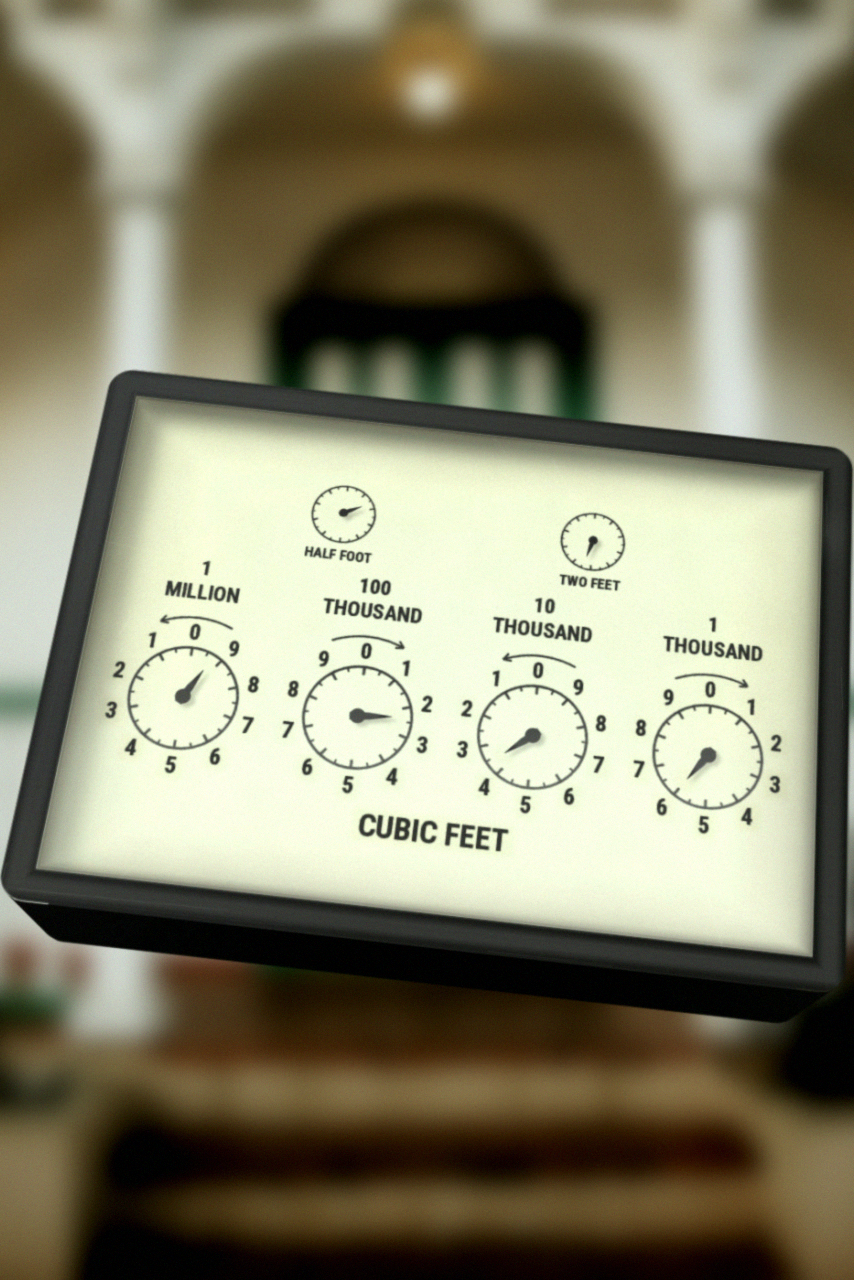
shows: 923600 ft³
